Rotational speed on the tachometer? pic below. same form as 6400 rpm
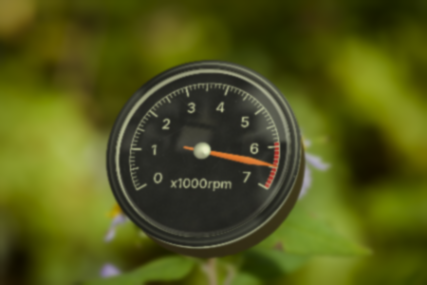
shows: 6500 rpm
